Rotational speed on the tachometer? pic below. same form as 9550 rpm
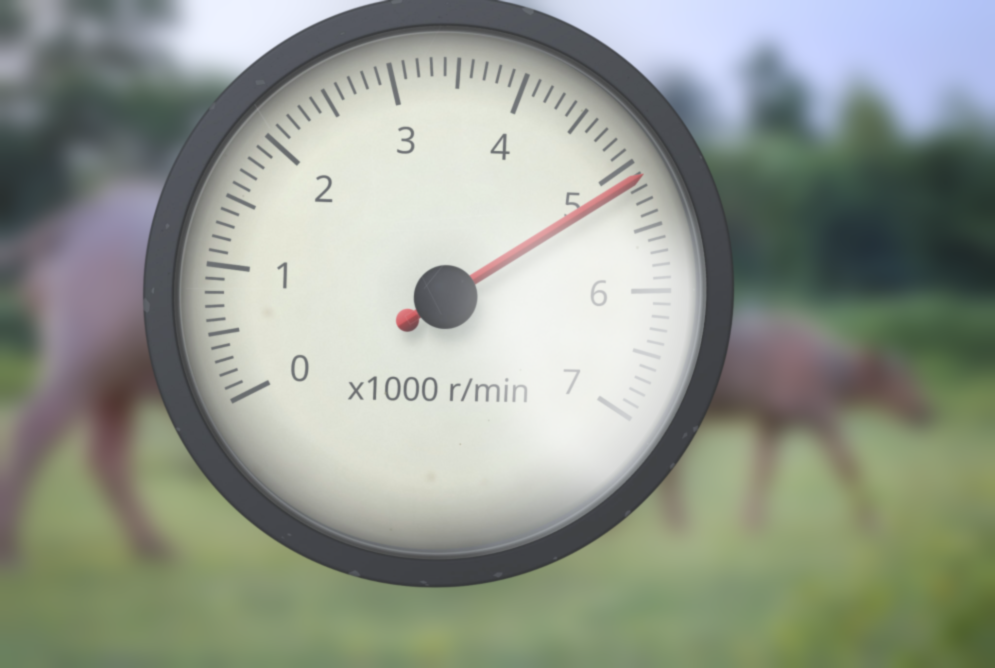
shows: 5100 rpm
